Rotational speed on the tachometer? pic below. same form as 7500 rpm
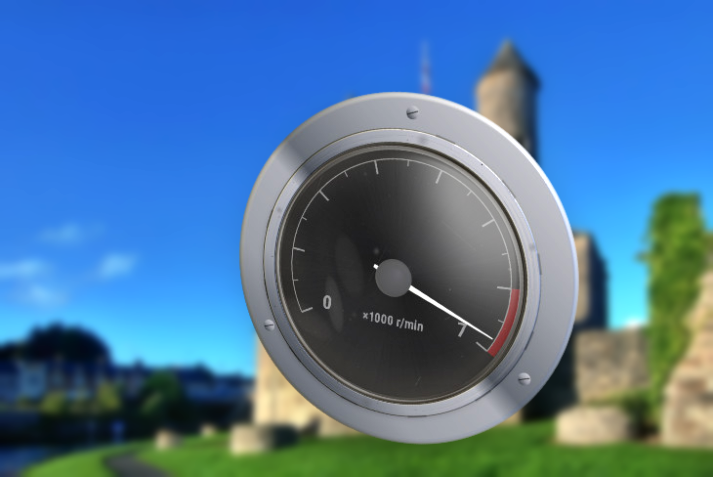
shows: 6750 rpm
